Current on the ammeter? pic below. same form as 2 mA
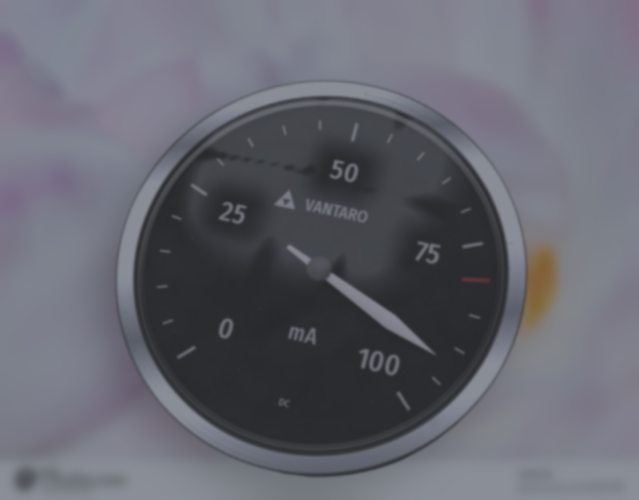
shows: 92.5 mA
